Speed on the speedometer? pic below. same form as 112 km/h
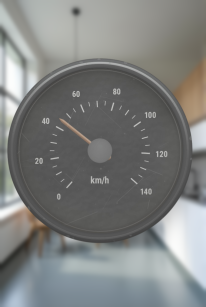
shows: 45 km/h
